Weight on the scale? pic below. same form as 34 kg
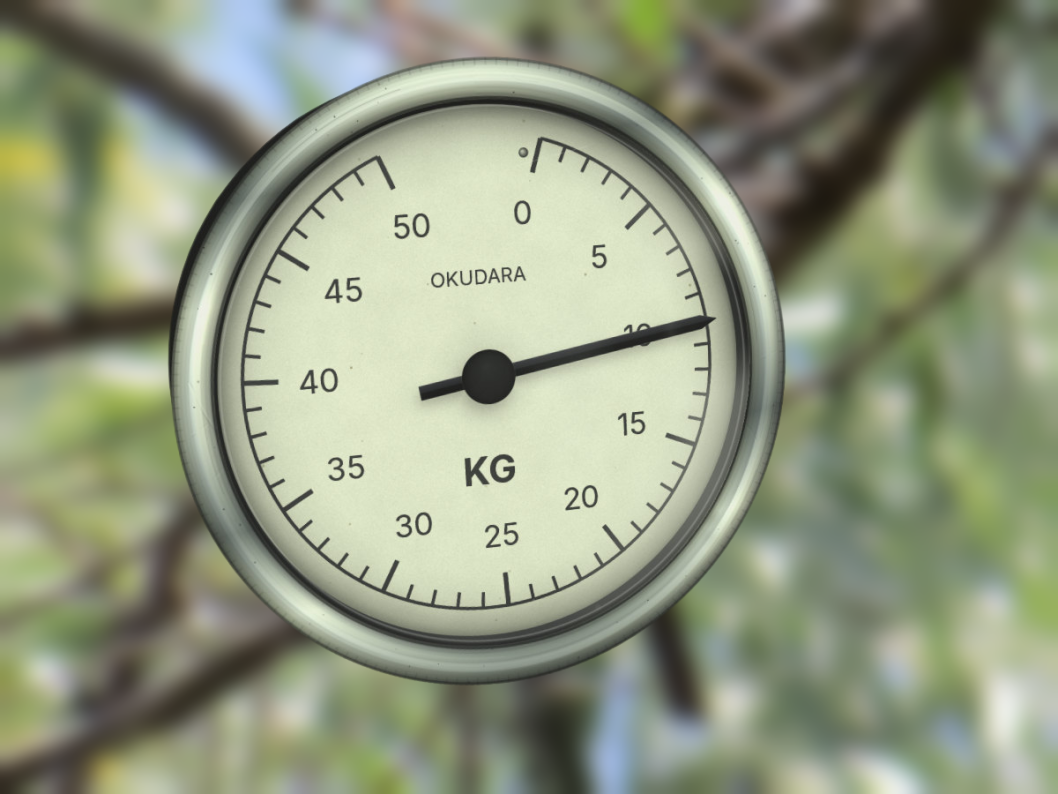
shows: 10 kg
